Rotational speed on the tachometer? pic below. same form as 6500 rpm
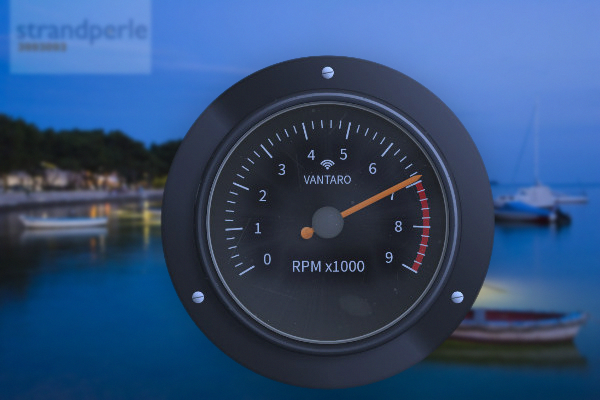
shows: 6900 rpm
